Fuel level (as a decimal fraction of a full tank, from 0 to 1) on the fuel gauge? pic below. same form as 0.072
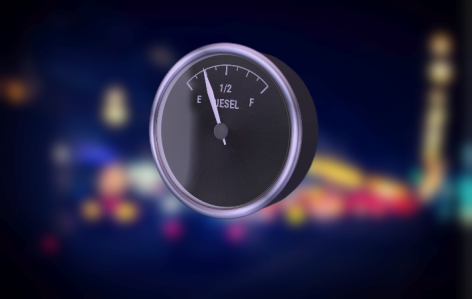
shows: 0.25
